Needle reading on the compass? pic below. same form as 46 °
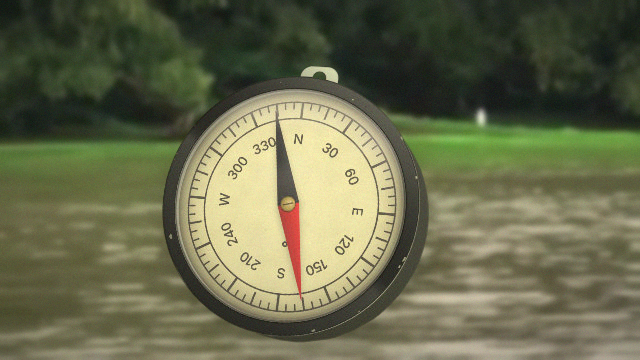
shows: 165 °
